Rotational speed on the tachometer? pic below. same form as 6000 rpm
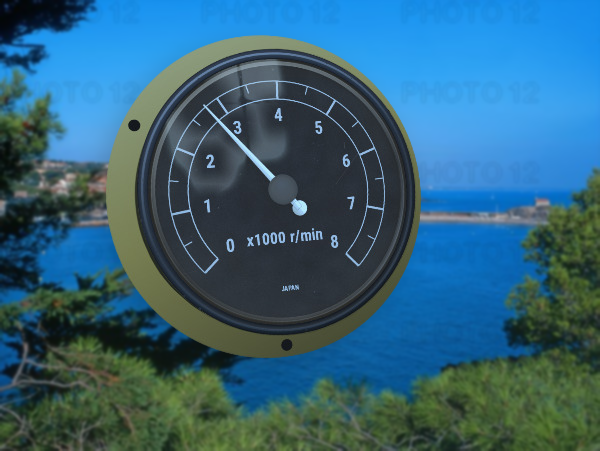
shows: 2750 rpm
